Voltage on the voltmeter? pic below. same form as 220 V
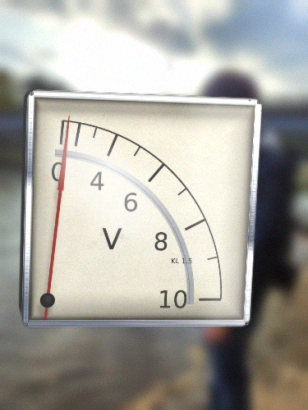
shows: 1 V
